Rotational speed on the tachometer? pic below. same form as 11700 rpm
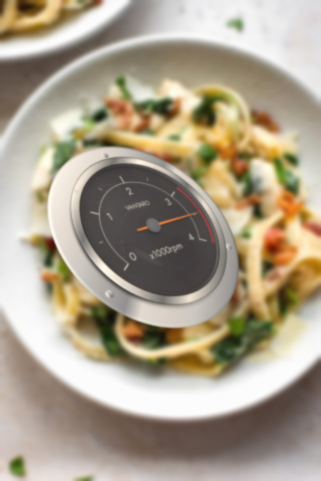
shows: 3500 rpm
